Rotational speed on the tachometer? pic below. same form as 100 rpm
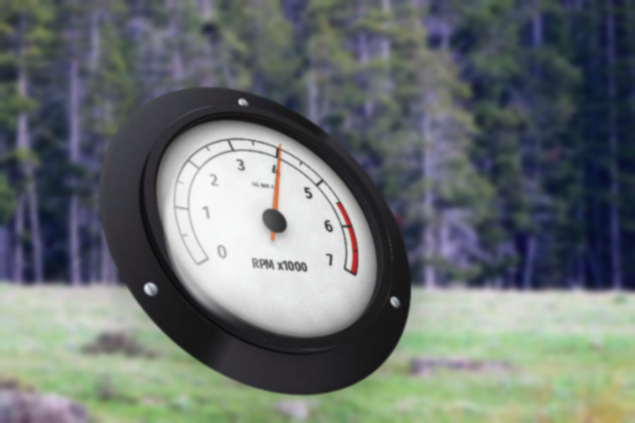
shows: 4000 rpm
